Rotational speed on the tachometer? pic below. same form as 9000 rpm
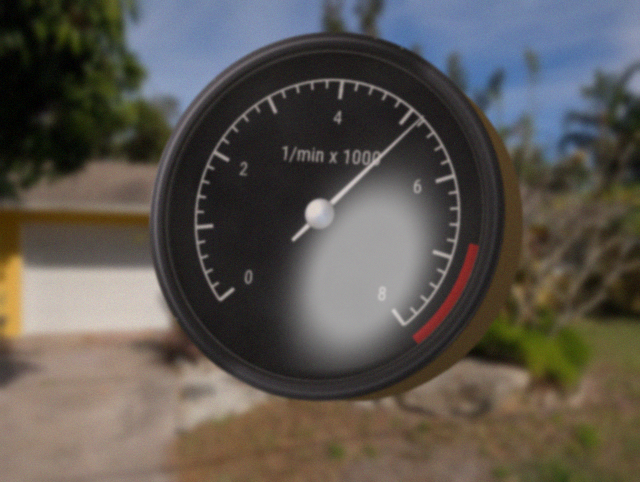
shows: 5200 rpm
